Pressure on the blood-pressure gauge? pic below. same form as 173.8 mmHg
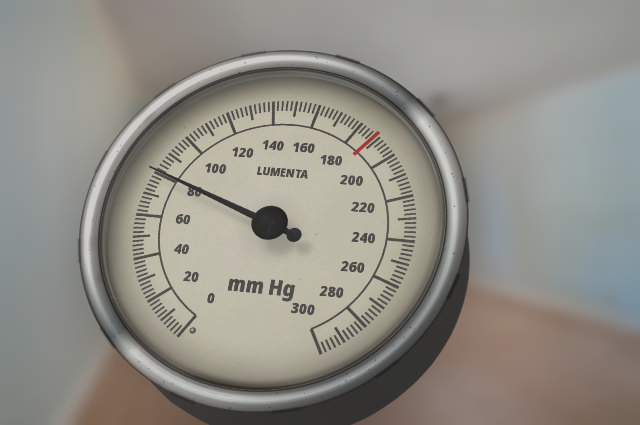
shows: 80 mmHg
